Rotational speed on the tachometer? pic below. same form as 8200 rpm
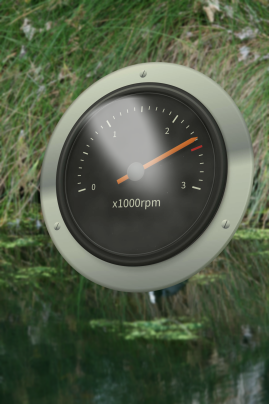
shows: 2400 rpm
